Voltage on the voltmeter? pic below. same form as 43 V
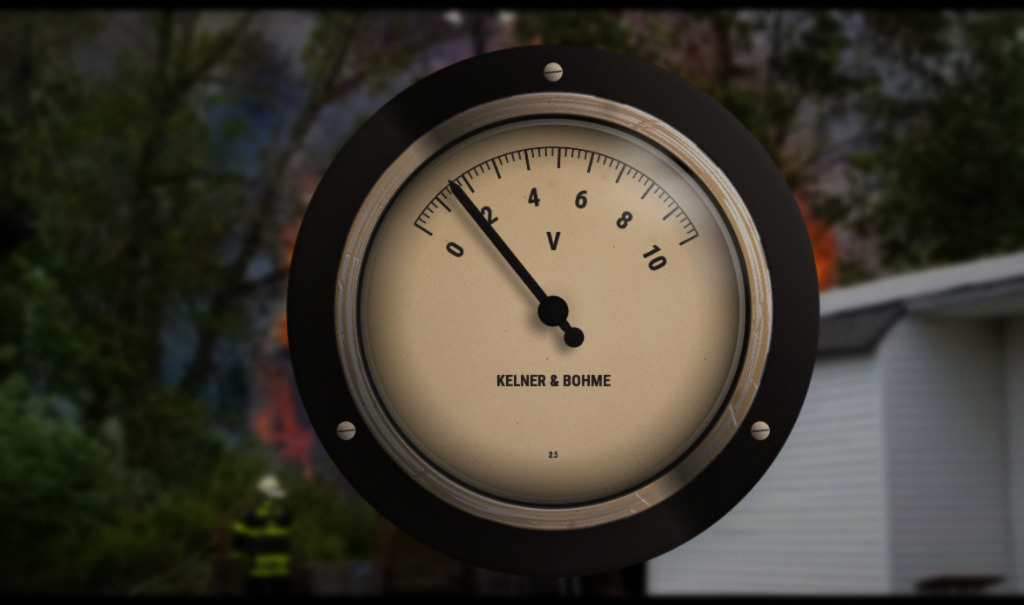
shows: 1.6 V
